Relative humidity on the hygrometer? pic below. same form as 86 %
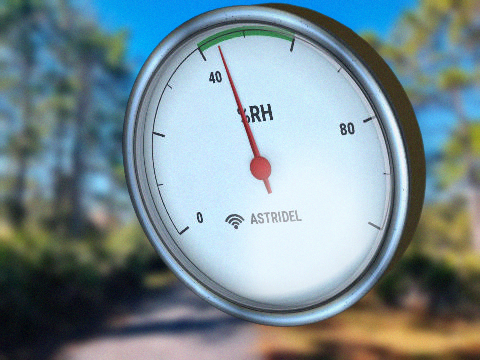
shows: 45 %
